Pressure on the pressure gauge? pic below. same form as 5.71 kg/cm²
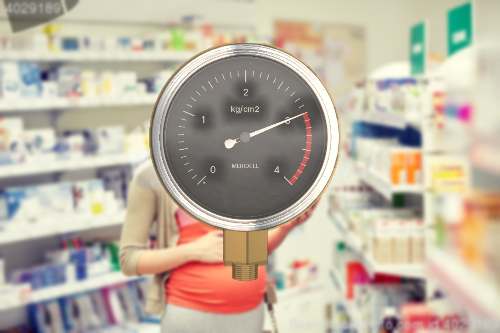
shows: 3 kg/cm²
